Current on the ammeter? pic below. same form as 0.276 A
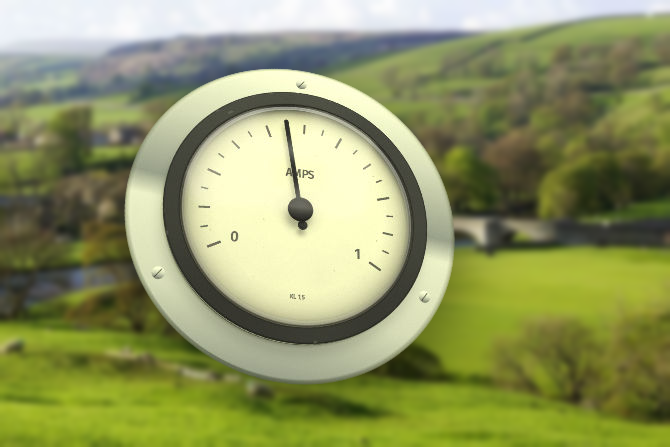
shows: 0.45 A
